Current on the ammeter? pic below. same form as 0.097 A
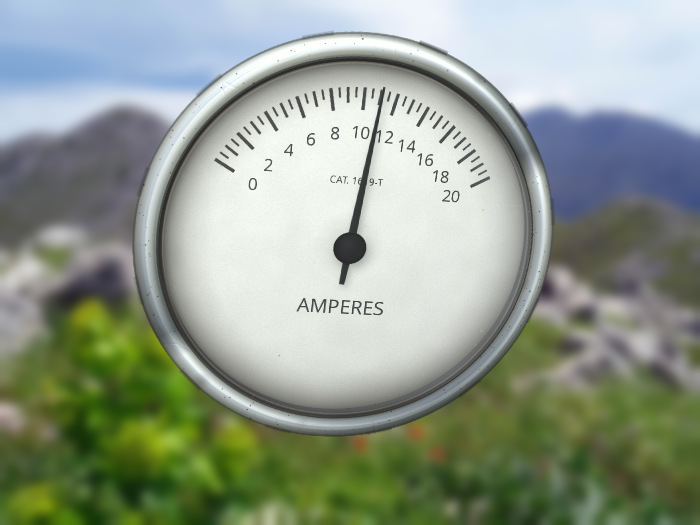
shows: 11 A
